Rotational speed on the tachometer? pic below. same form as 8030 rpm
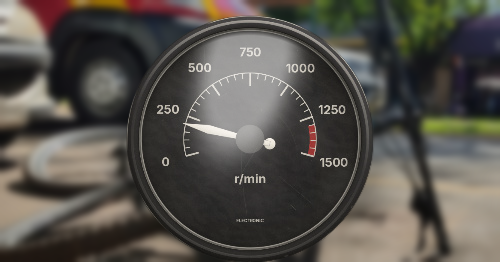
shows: 200 rpm
